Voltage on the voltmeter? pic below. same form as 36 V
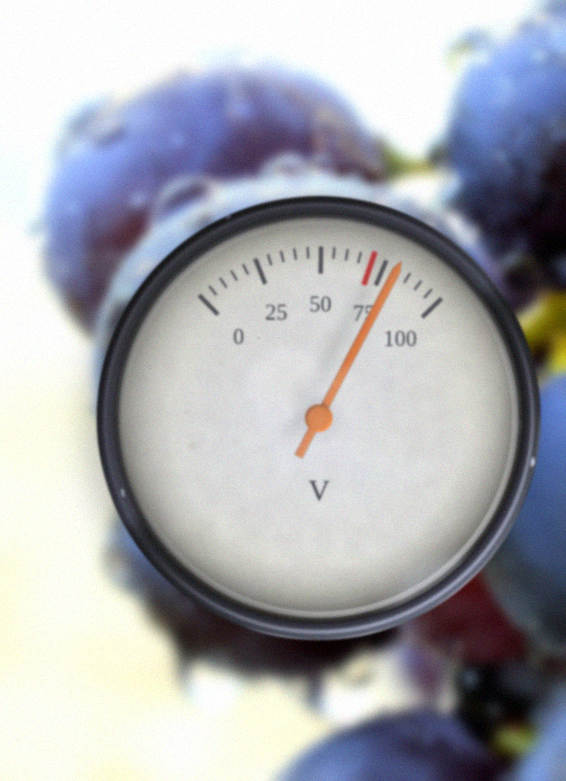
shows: 80 V
